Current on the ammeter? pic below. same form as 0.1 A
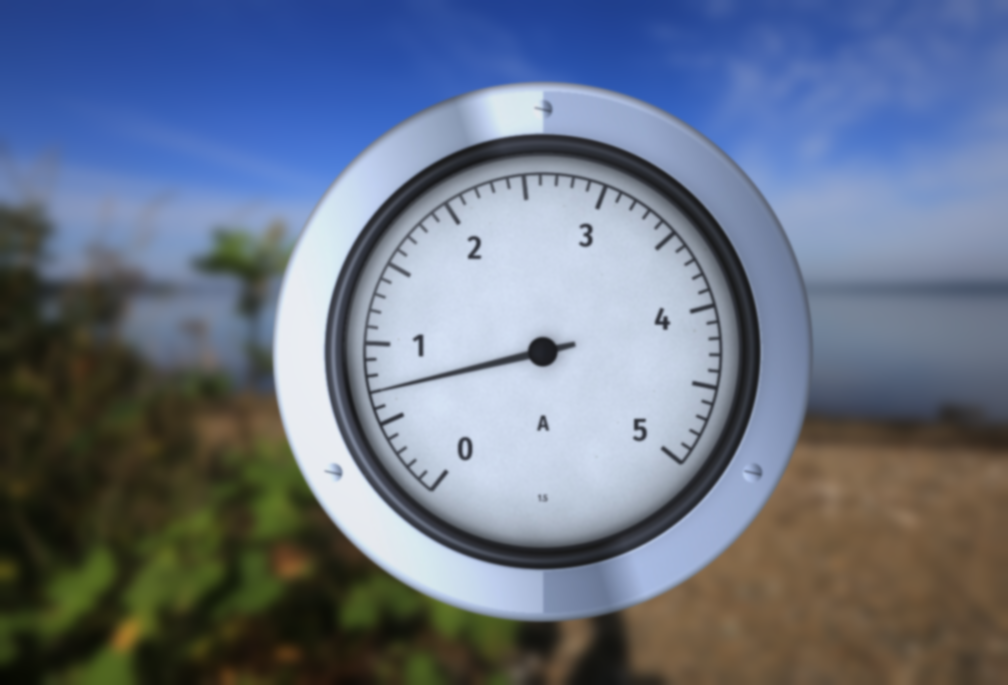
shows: 0.7 A
